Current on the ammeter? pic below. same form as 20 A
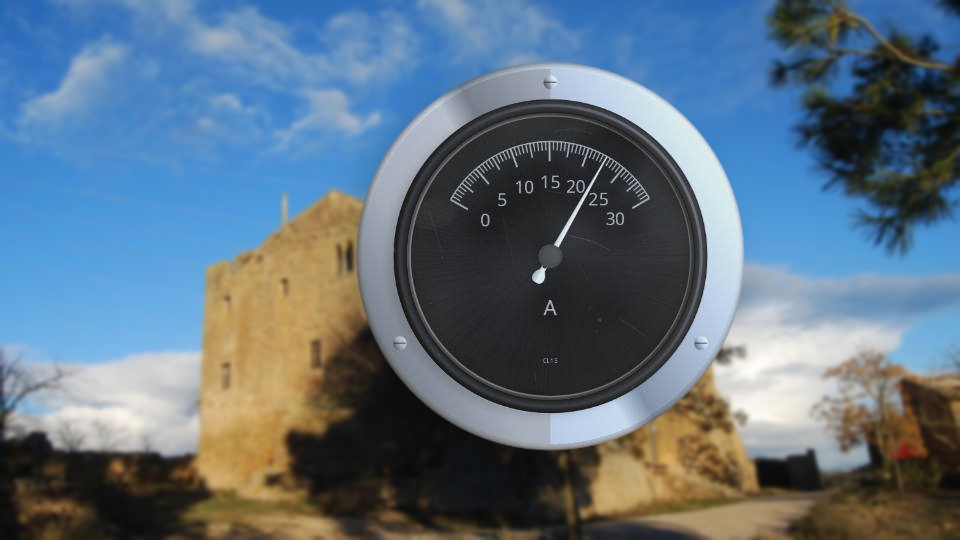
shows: 22.5 A
